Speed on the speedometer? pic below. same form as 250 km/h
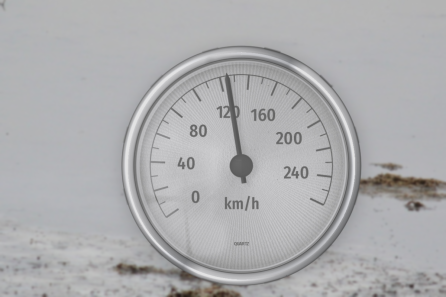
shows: 125 km/h
